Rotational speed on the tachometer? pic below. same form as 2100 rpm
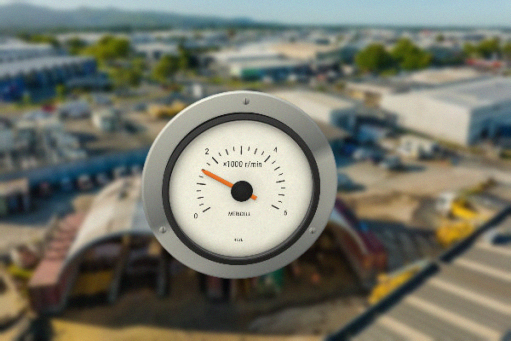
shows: 1500 rpm
